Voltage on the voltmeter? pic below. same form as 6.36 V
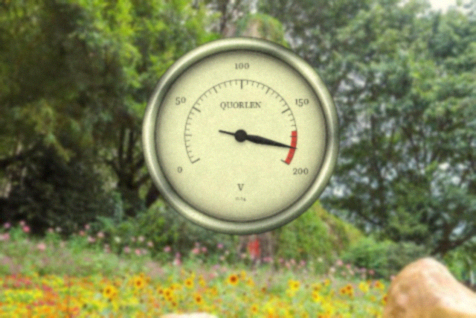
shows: 185 V
